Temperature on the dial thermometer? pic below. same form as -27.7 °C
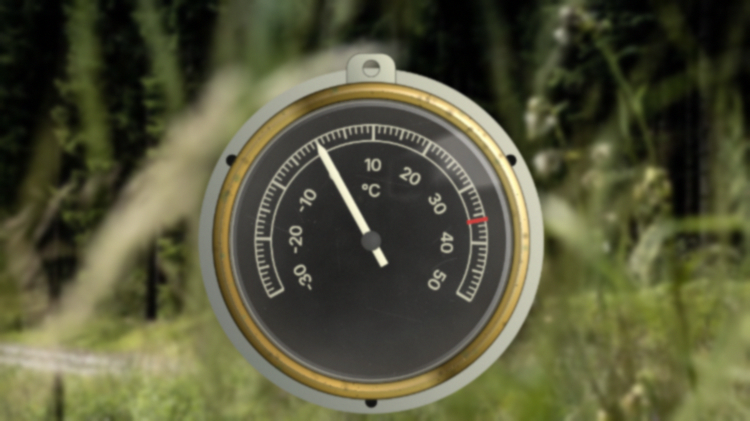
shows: 0 °C
